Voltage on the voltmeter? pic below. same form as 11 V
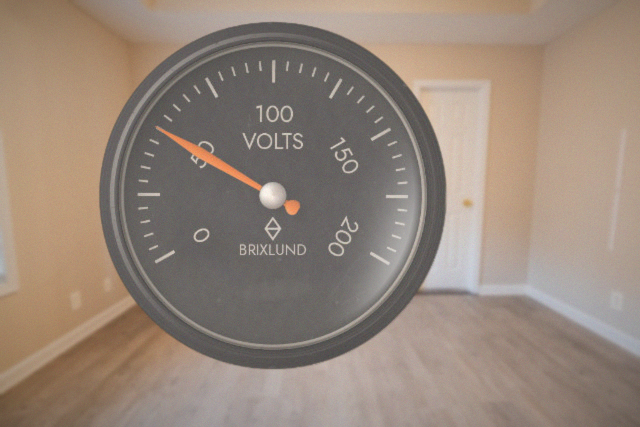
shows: 50 V
